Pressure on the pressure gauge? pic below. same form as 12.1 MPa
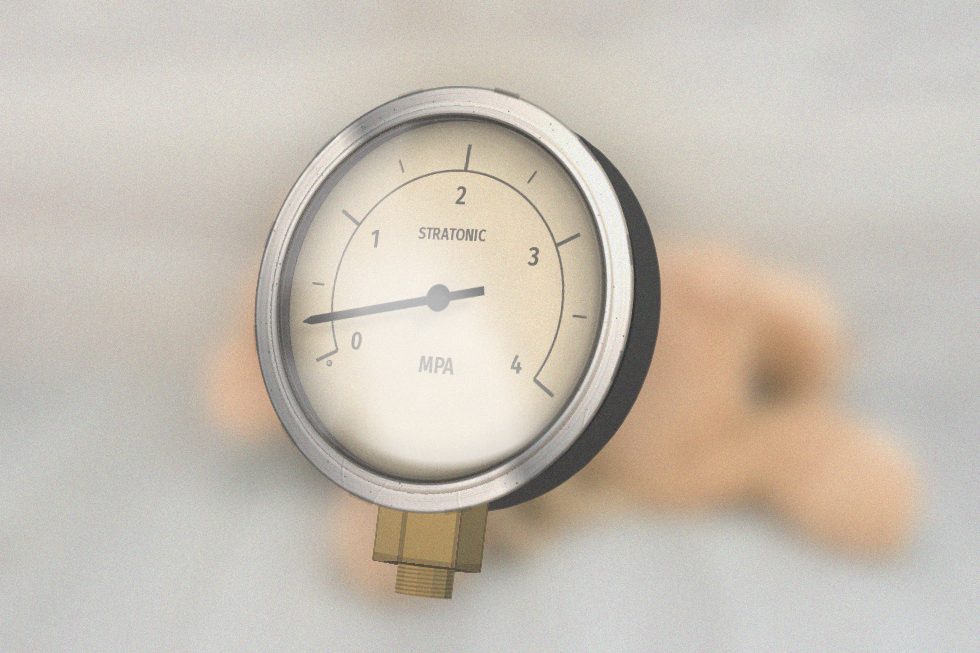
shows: 0.25 MPa
